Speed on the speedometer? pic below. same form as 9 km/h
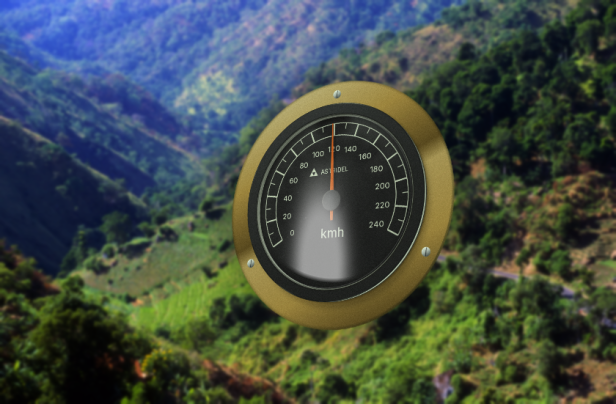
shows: 120 km/h
